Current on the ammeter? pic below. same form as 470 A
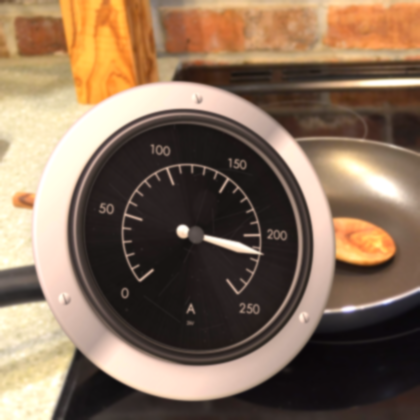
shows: 215 A
